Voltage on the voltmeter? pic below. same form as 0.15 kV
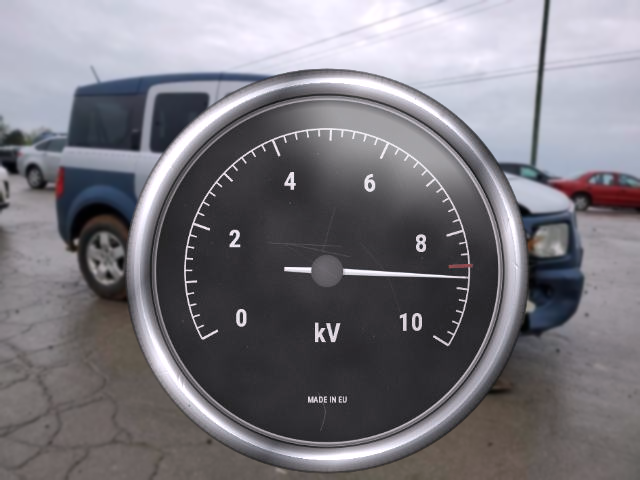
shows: 8.8 kV
